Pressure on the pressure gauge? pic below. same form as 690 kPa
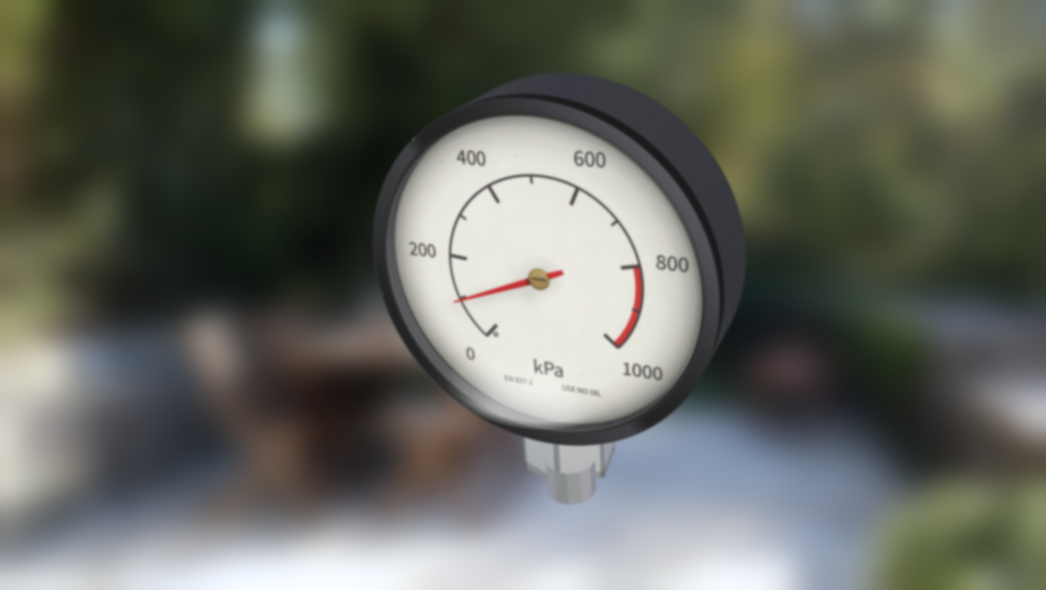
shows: 100 kPa
